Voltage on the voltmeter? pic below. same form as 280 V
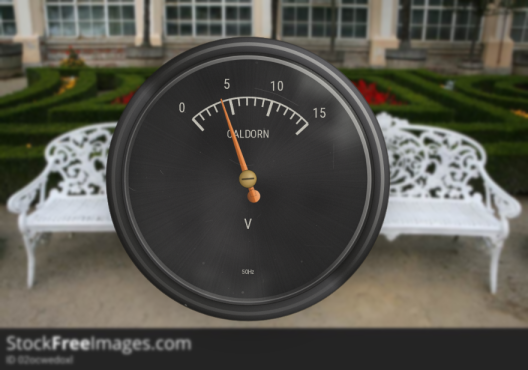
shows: 4 V
